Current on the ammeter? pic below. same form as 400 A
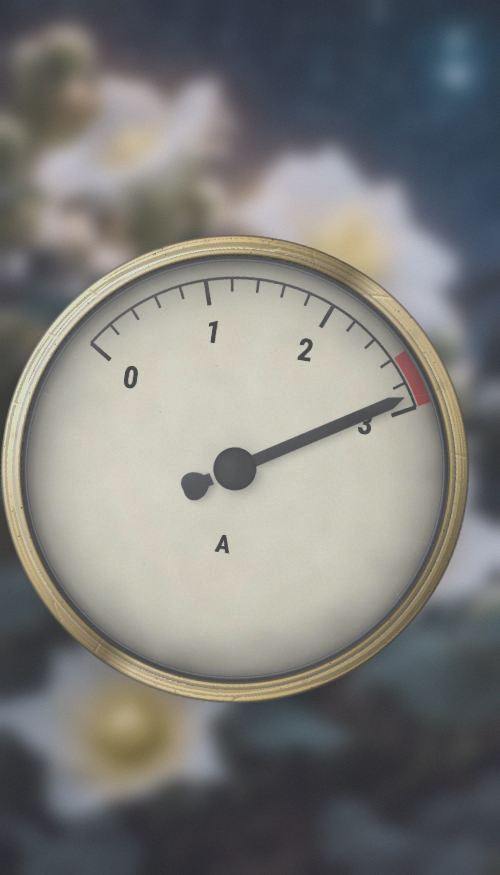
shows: 2.9 A
